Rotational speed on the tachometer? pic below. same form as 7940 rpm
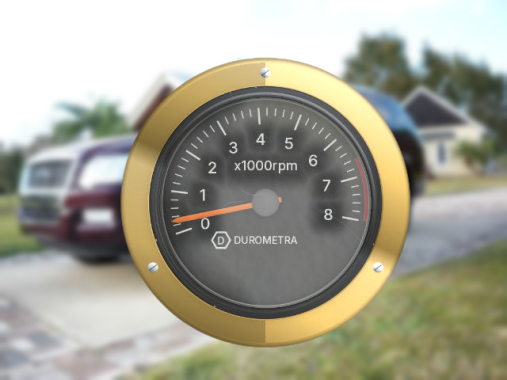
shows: 300 rpm
